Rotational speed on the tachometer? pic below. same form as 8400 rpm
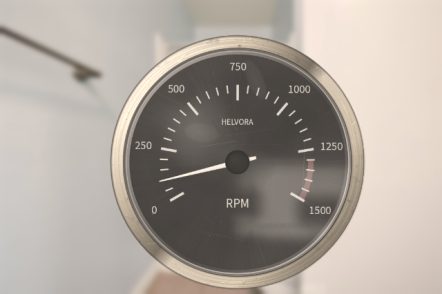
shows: 100 rpm
